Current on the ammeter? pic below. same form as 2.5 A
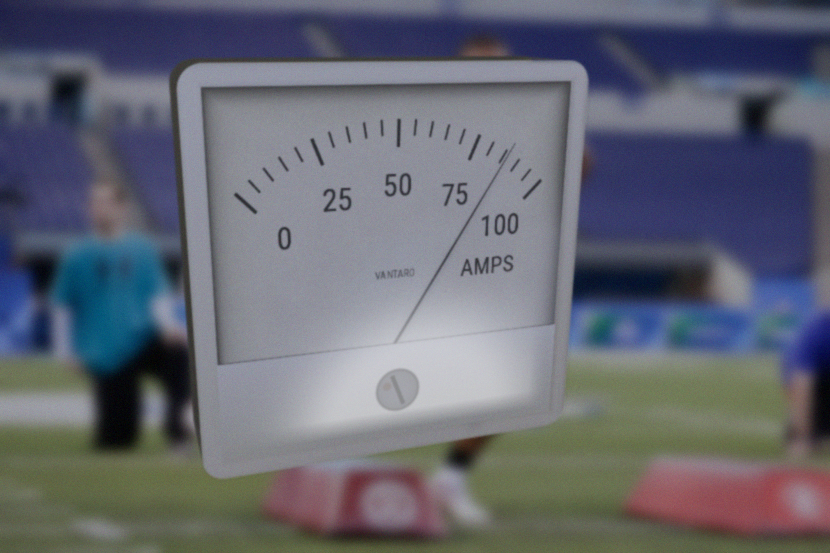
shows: 85 A
